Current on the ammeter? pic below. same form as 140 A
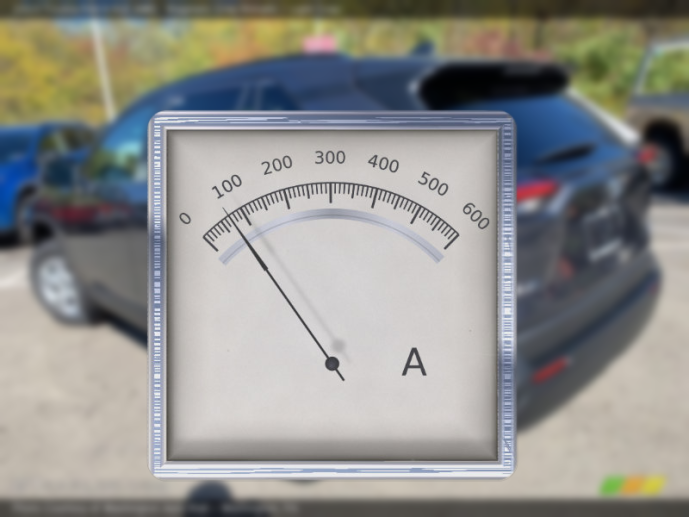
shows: 70 A
